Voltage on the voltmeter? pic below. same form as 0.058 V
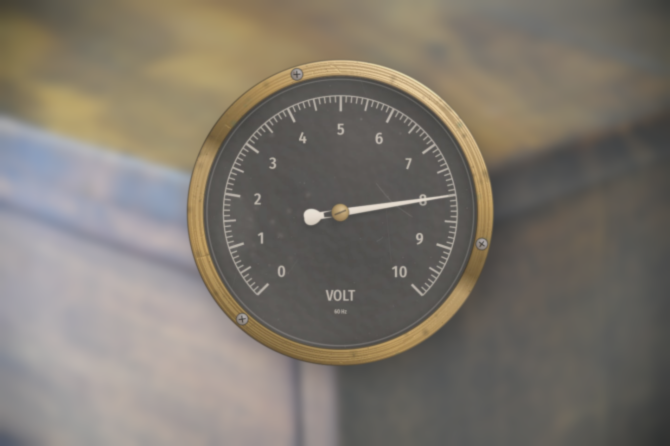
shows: 8 V
